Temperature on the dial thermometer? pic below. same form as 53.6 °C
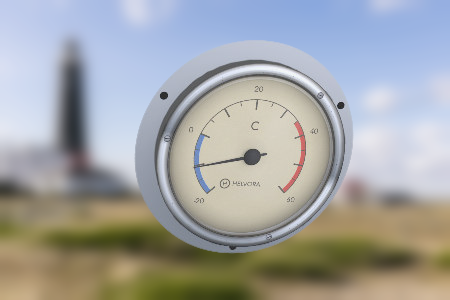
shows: -10 °C
